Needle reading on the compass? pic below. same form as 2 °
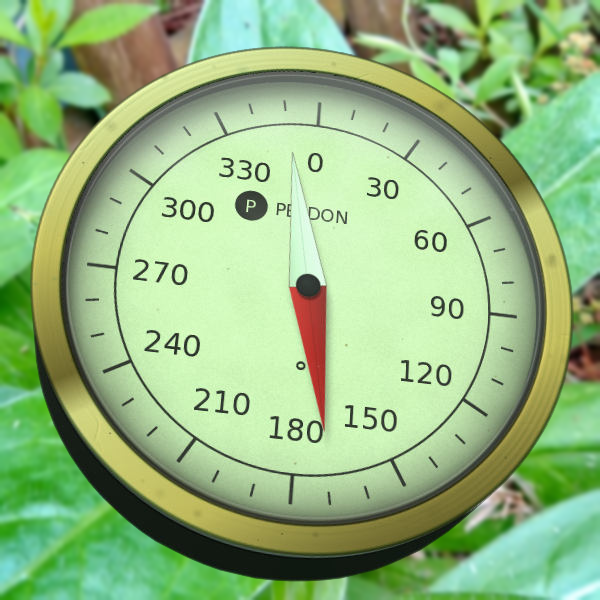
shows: 170 °
